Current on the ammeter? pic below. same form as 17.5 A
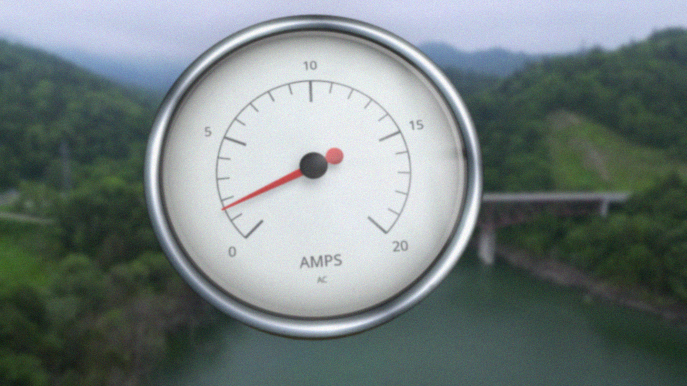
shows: 1.5 A
